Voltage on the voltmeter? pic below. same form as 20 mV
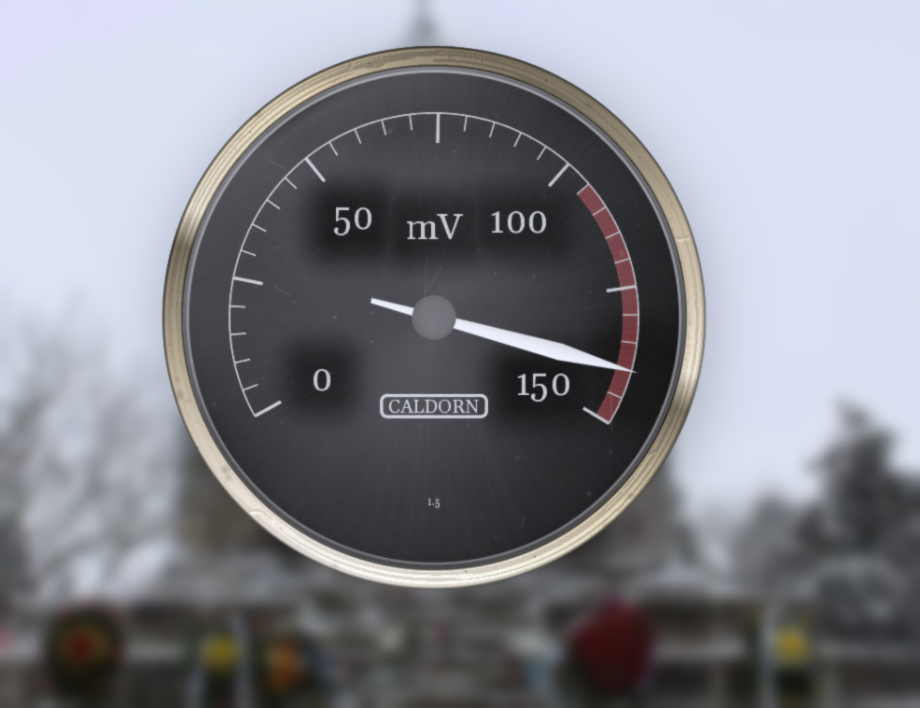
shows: 140 mV
